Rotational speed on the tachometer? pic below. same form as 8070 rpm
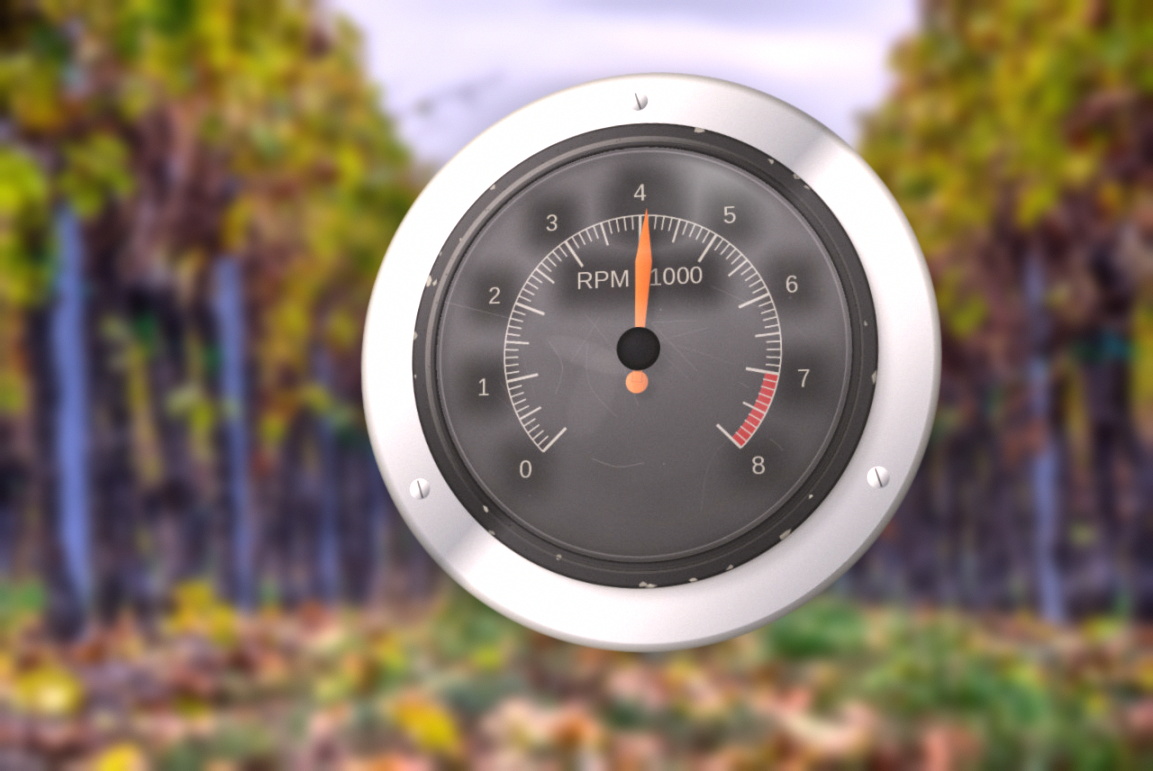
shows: 4100 rpm
